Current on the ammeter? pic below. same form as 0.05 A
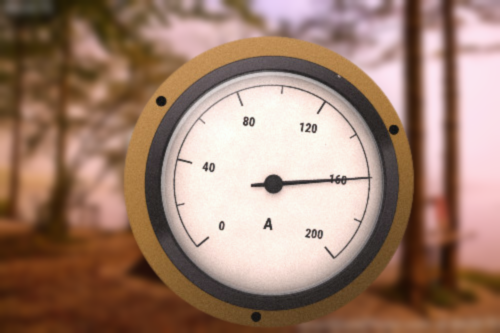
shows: 160 A
